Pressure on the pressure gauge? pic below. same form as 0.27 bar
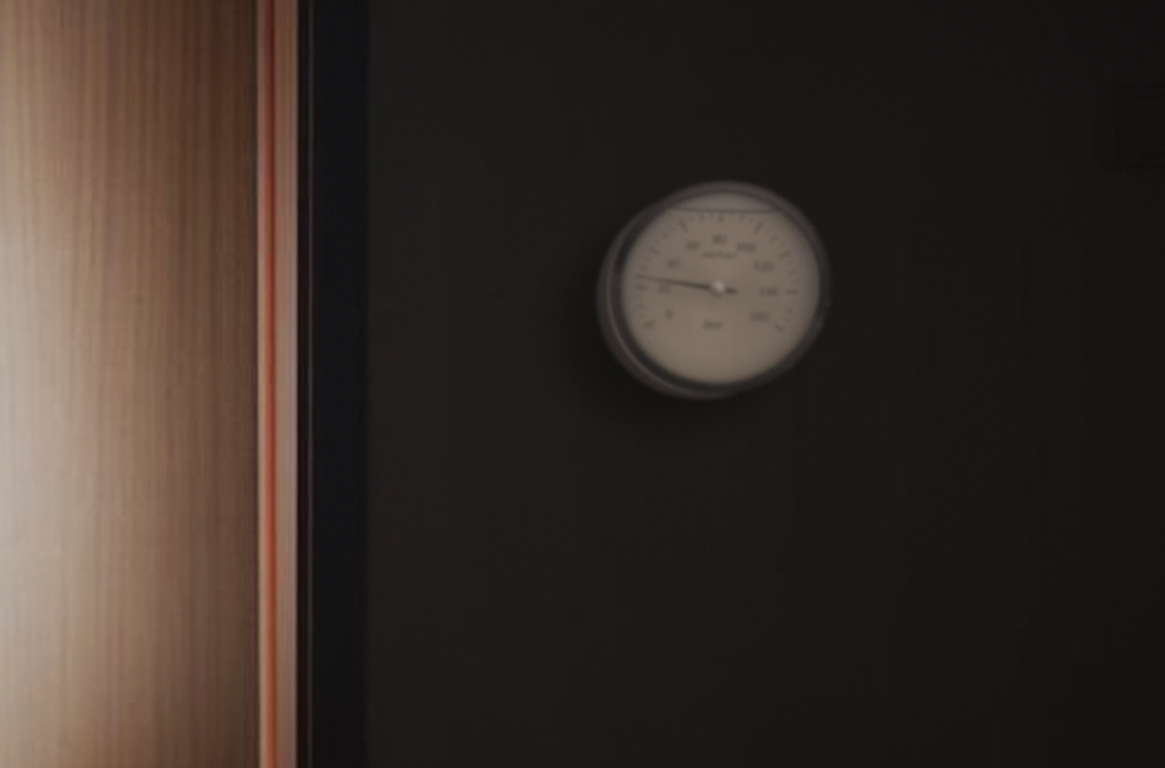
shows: 25 bar
